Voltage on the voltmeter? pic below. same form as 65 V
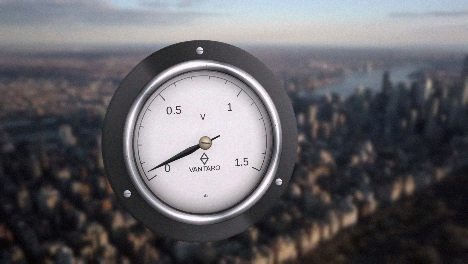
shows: 0.05 V
